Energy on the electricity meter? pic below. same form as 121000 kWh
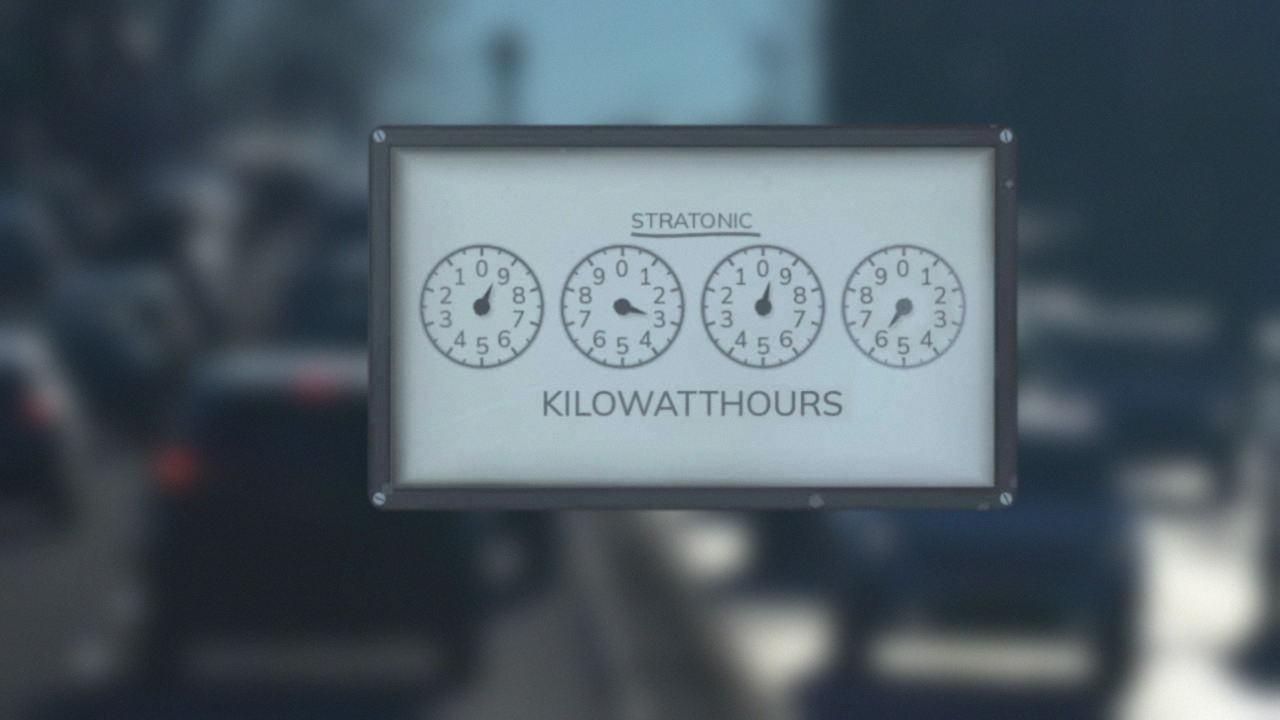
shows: 9296 kWh
